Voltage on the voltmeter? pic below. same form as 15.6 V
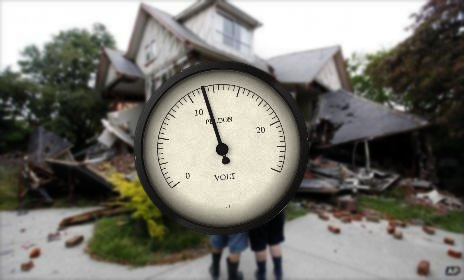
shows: 11.5 V
